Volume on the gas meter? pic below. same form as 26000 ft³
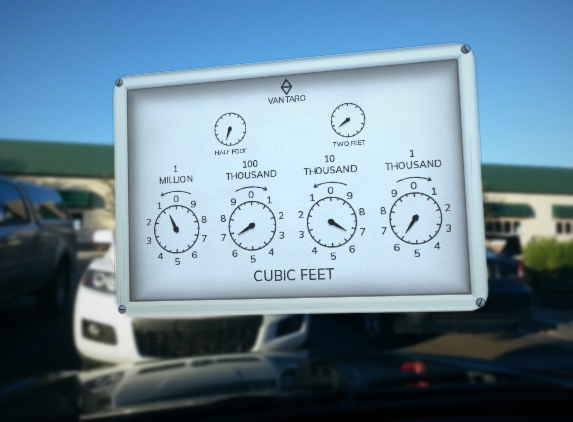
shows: 66600 ft³
